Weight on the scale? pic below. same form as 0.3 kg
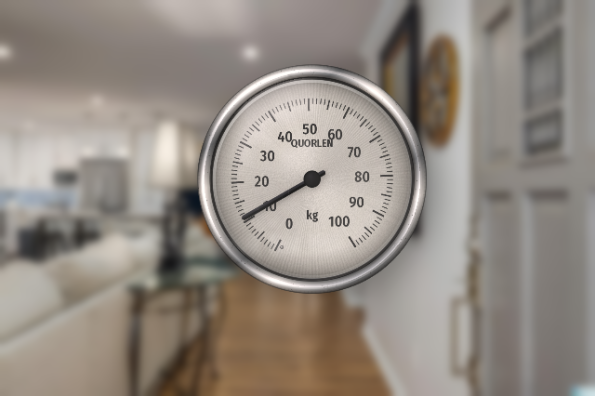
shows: 11 kg
